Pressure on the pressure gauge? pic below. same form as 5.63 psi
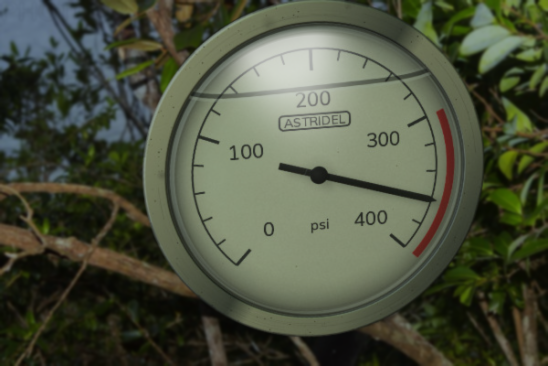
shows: 360 psi
